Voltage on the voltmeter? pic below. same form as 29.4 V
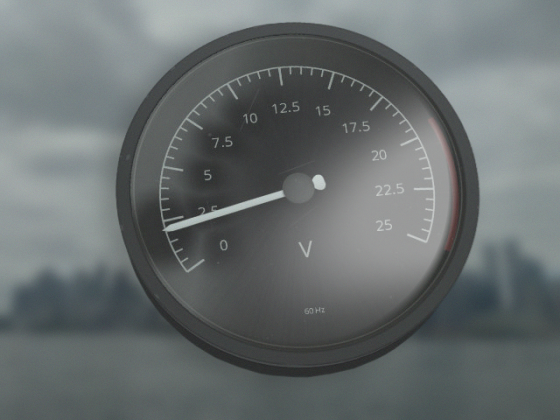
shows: 2 V
